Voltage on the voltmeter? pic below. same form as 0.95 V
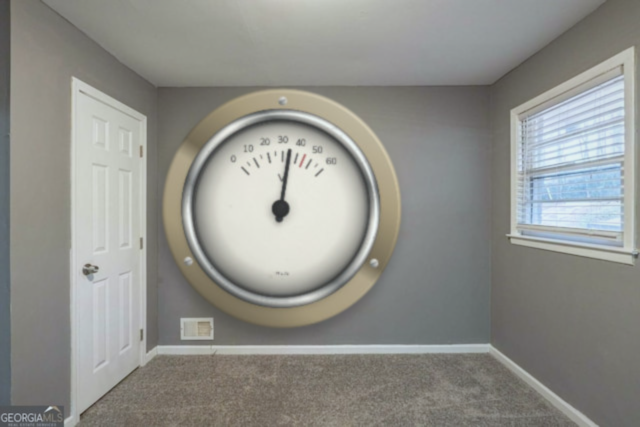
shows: 35 V
